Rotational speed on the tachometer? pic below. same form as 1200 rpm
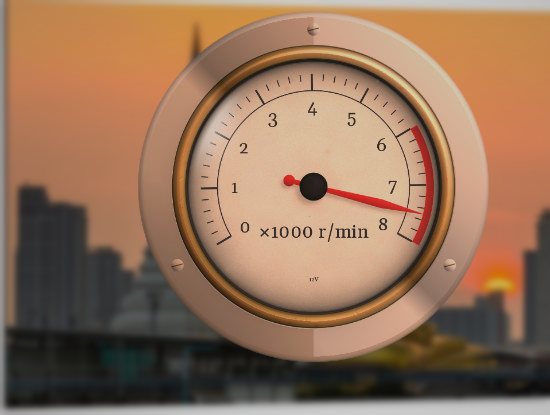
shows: 7500 rpm
